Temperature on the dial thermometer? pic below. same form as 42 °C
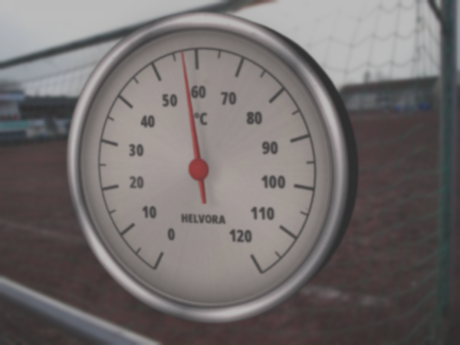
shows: 57.5 °C
